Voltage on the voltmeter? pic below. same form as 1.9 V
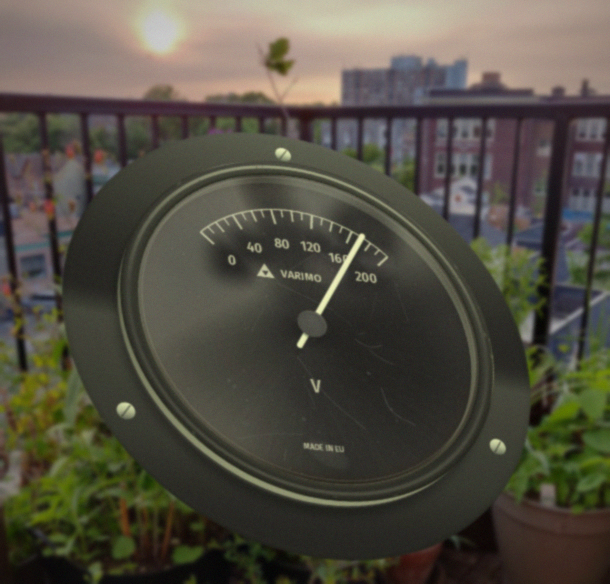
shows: 170 V
